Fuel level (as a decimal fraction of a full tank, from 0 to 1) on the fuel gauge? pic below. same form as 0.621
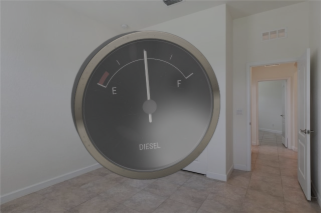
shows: 0.5
